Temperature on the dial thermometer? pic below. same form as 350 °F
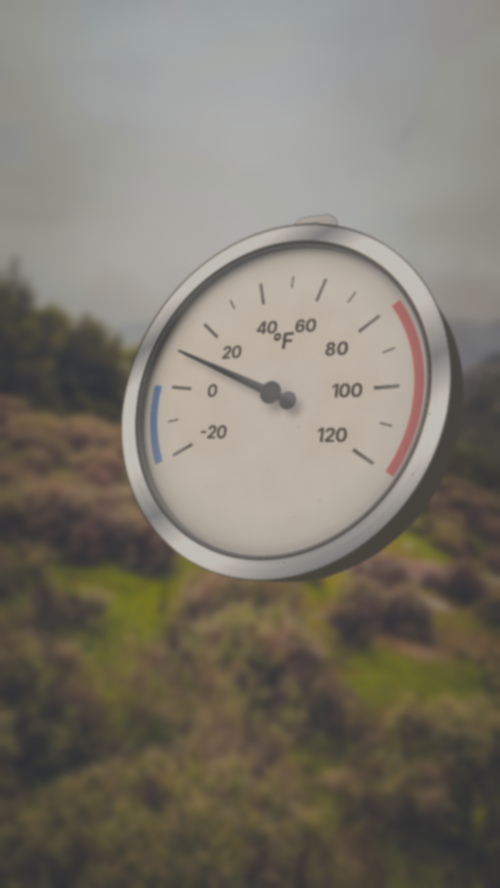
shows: 10 °F
